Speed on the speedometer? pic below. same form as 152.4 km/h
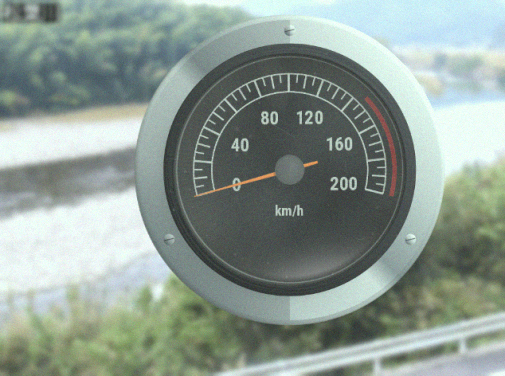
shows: 0 km/h
